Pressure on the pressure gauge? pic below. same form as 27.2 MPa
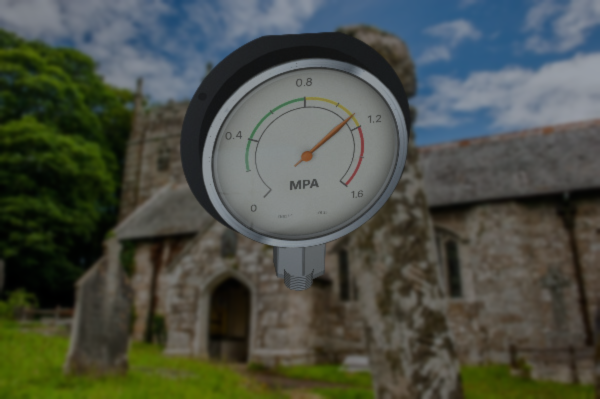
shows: 1.1 MPa
